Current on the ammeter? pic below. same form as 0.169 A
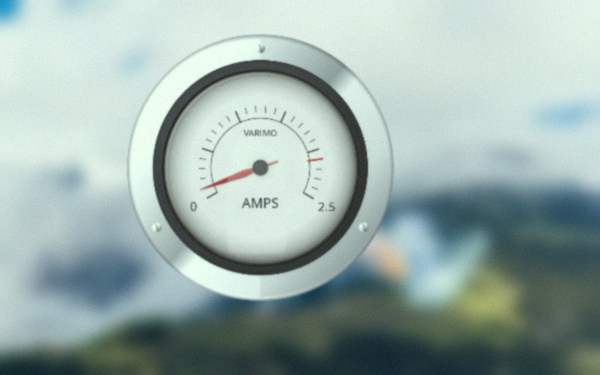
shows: 0.1 A
